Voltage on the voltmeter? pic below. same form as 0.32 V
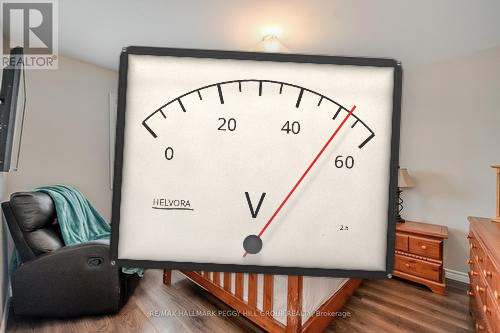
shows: 52.5 V
